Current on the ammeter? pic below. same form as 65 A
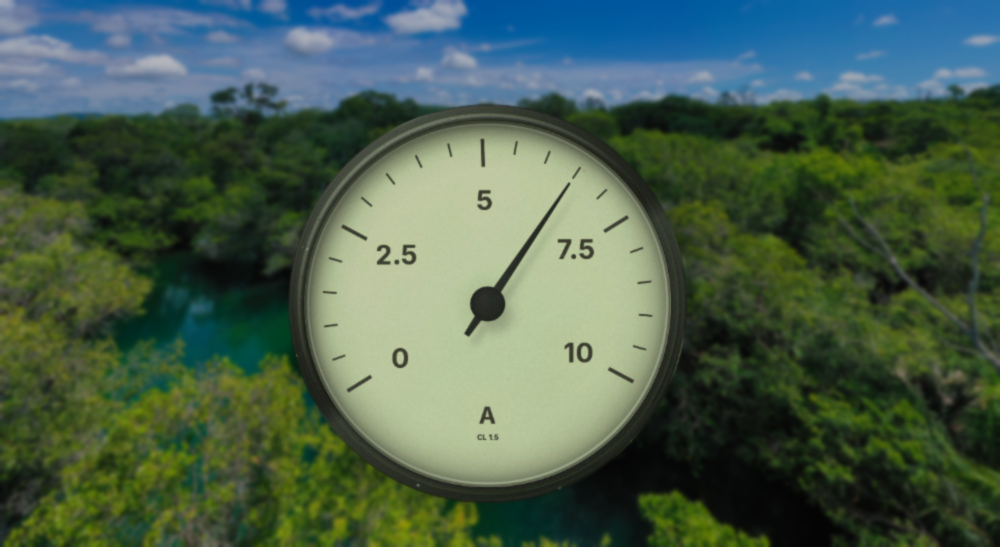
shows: 6.5 A
